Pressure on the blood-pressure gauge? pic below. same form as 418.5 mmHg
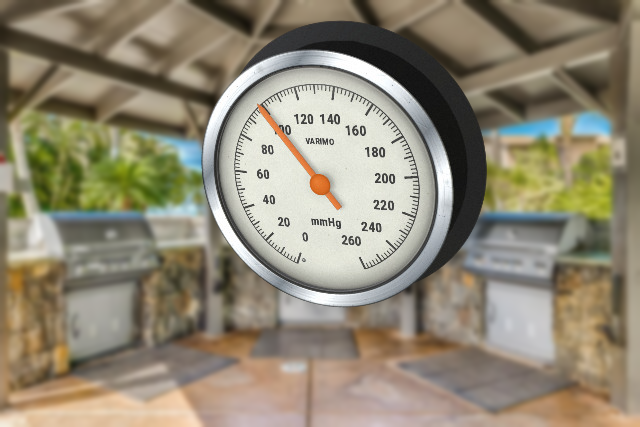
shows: 100 mmHg
